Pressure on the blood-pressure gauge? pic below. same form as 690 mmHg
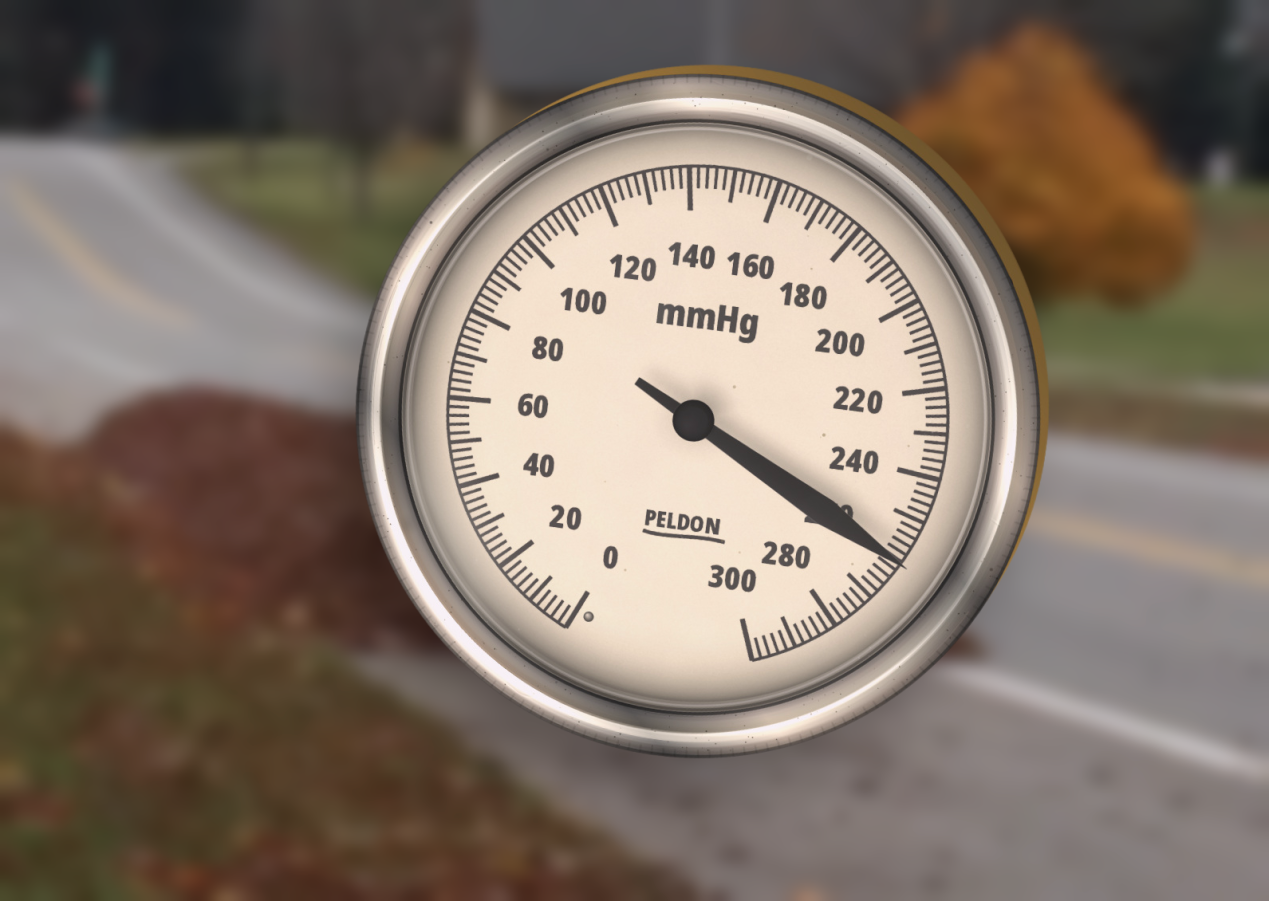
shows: 260 mmHg
